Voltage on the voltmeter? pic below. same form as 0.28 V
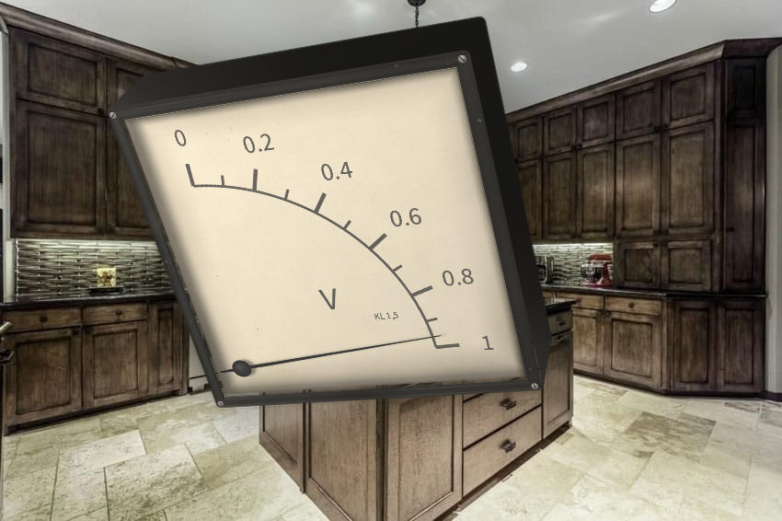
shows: 0.95 V
